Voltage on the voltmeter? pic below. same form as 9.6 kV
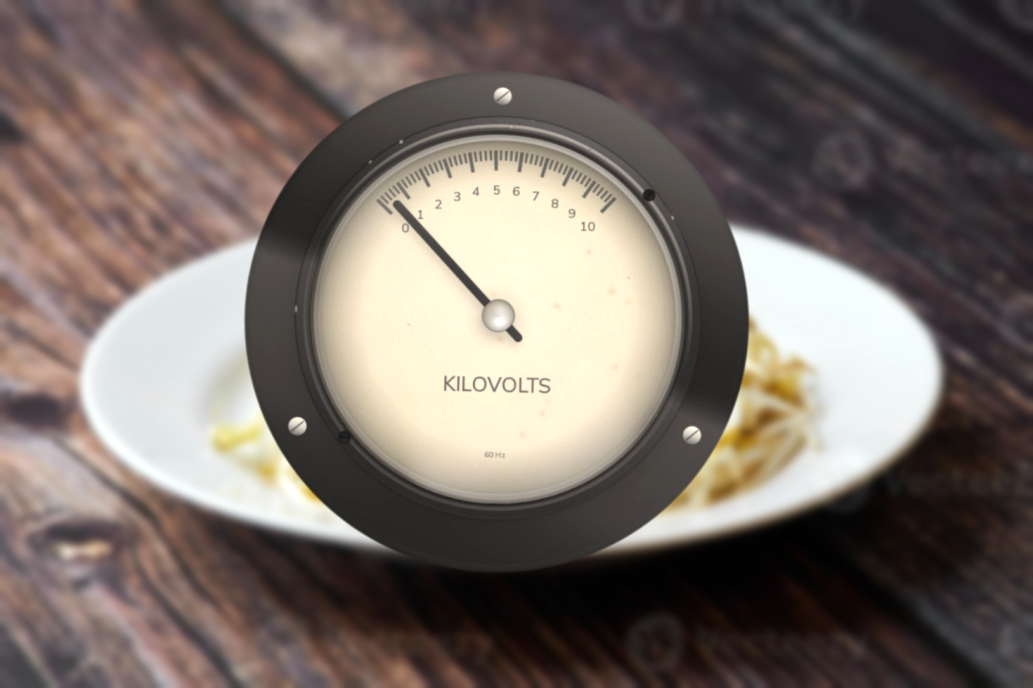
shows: 0.4 kV
